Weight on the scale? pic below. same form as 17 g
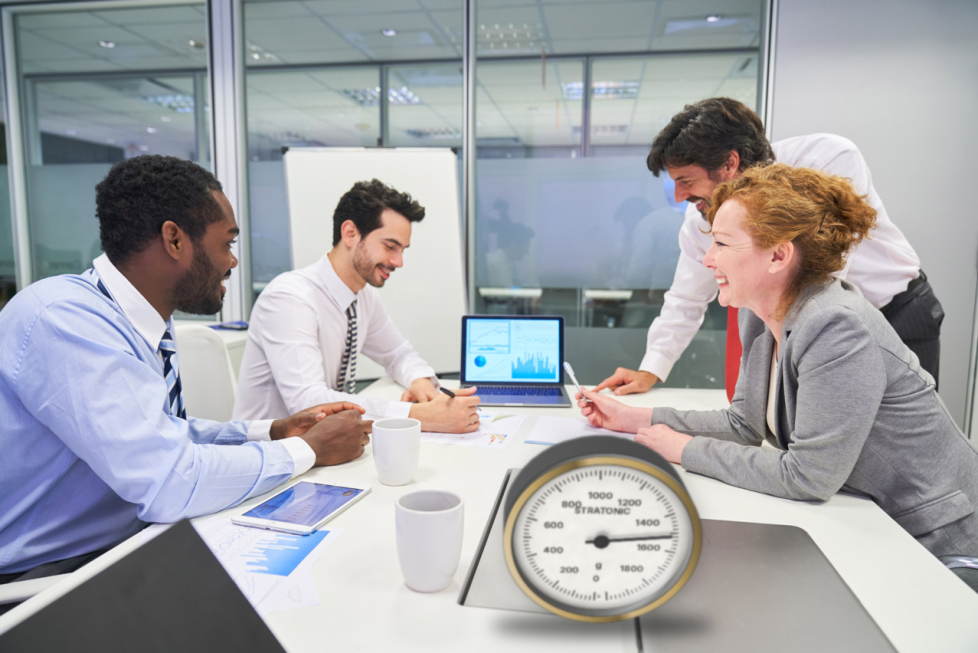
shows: 1500 g
